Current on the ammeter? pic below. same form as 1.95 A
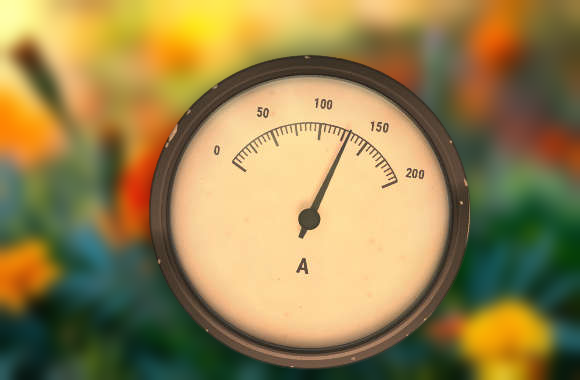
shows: 130 A
